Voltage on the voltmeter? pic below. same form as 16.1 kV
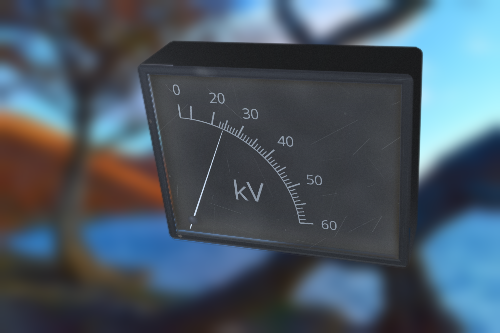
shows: 25 kV
